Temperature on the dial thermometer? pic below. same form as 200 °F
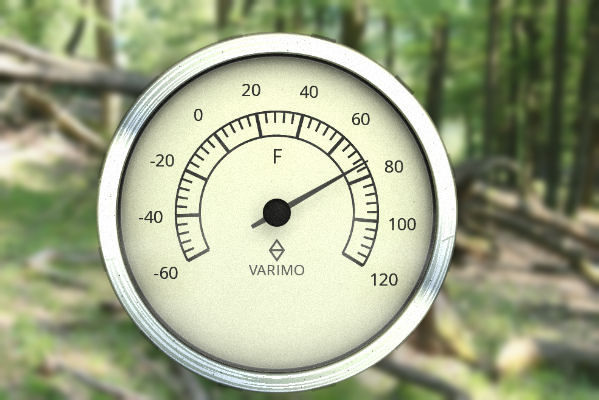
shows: 74 °F
